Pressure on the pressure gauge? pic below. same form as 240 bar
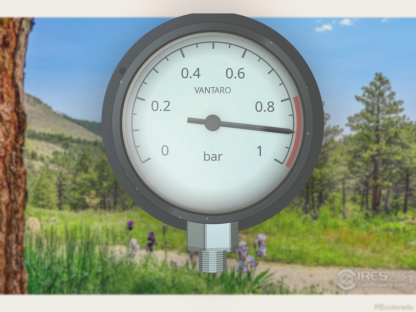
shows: 0.9 bar
